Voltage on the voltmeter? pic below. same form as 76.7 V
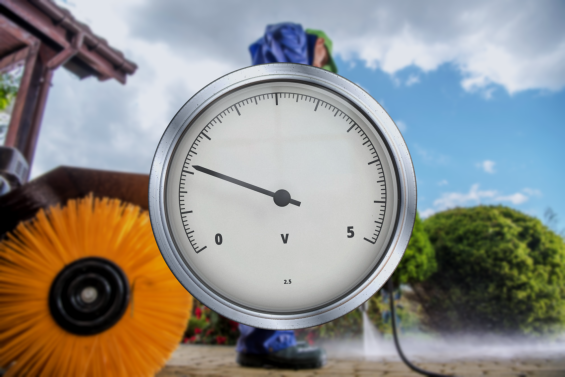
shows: 1.1 V
